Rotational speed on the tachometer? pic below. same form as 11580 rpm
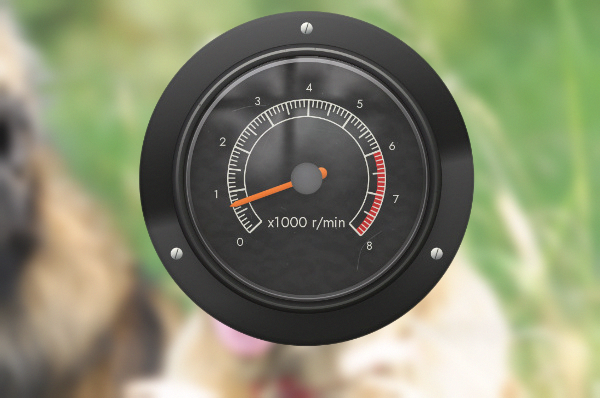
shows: 700 rpm
